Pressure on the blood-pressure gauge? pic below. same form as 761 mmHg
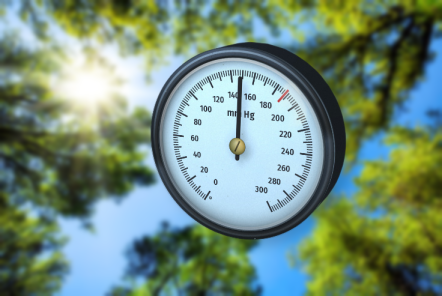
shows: 150 mmHg
